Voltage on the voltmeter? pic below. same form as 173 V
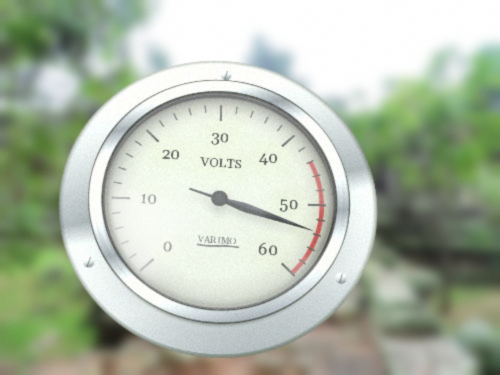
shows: 54 V
